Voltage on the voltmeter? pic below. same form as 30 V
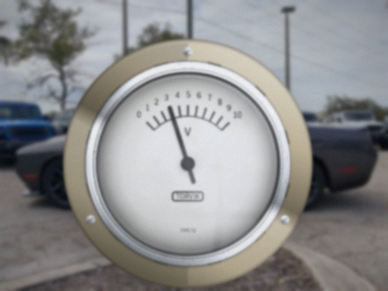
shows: 3 V
